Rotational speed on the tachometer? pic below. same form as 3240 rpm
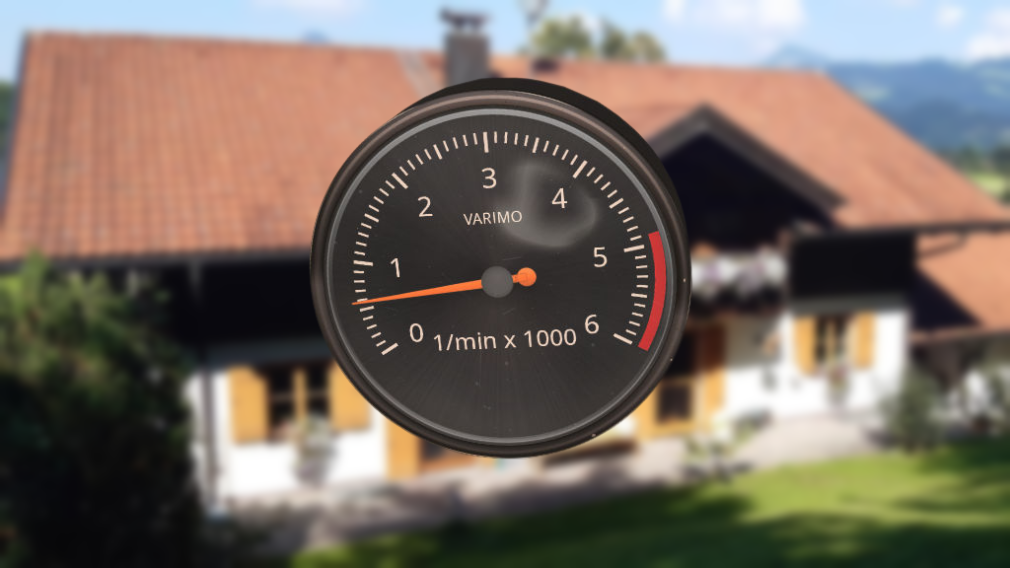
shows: 600 rpm
